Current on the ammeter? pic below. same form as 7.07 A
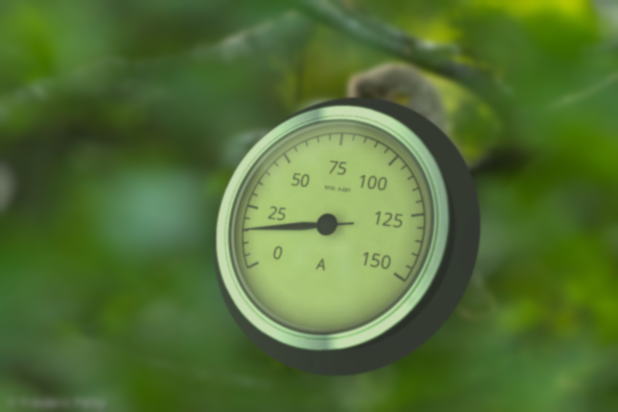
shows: 15 A
